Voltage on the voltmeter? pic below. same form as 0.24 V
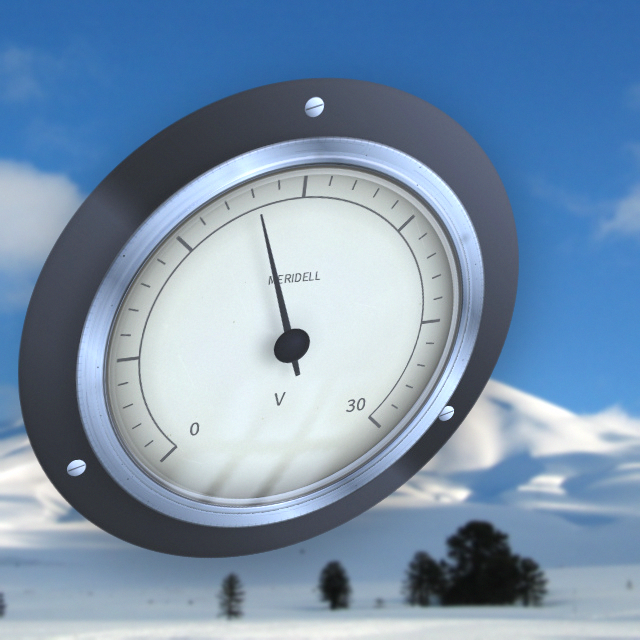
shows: 13 V
